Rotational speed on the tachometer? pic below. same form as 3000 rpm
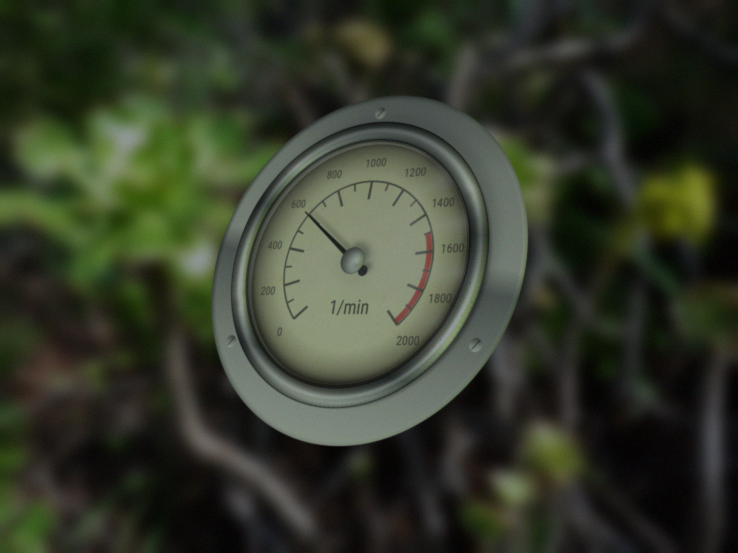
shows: 600 rpm
